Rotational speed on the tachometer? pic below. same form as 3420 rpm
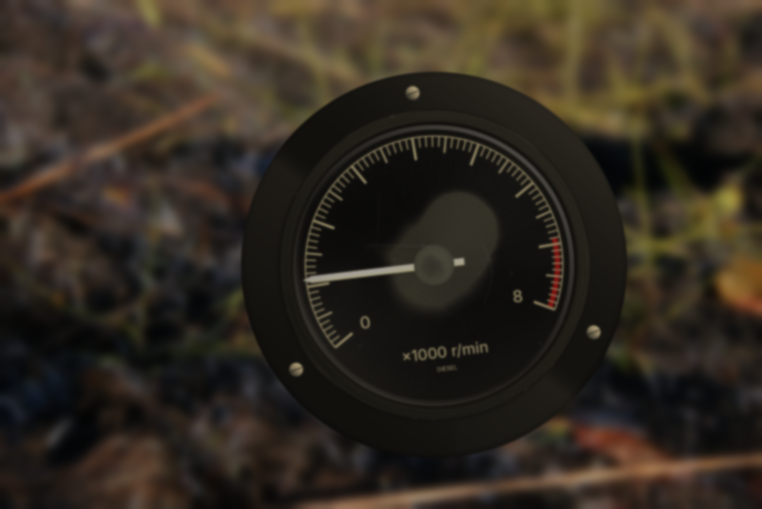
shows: 1100 rpm
